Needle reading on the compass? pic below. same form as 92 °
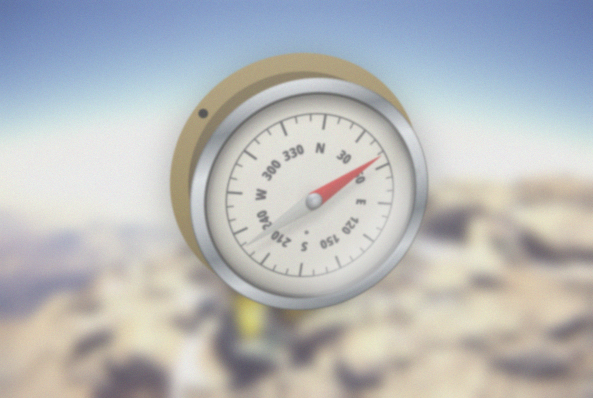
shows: 50 °
